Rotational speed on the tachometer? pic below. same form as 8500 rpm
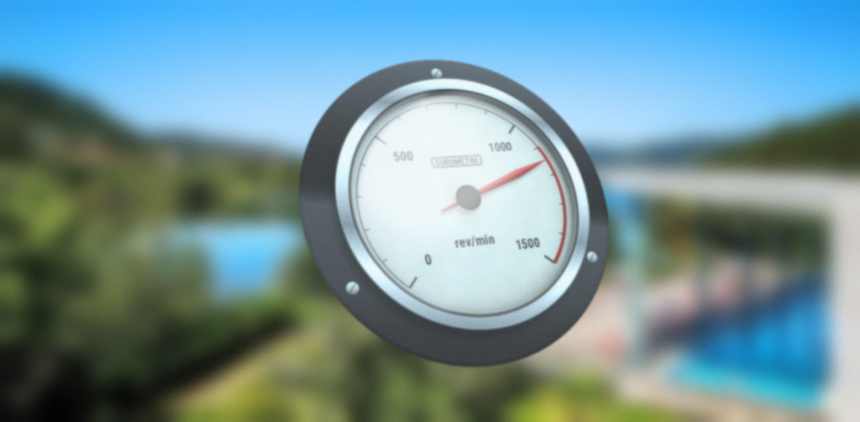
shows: 1150 rpm
